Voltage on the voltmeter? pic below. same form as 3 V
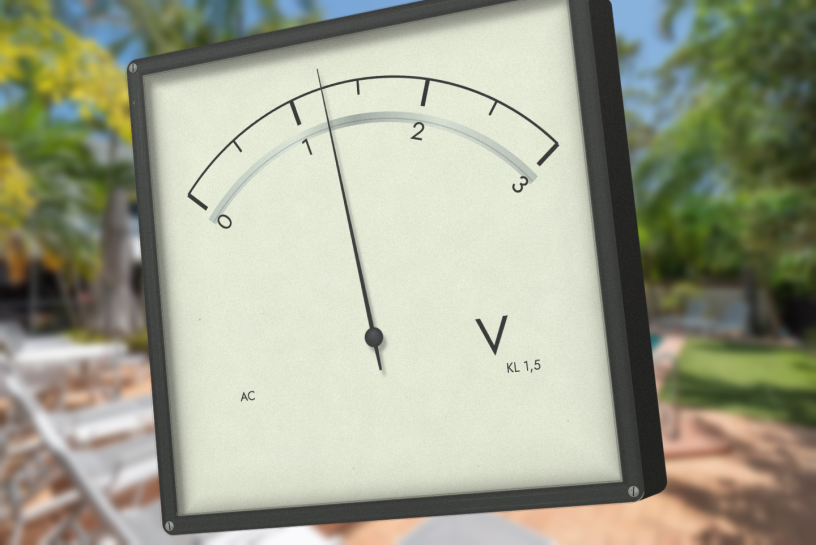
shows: 1.25 V
